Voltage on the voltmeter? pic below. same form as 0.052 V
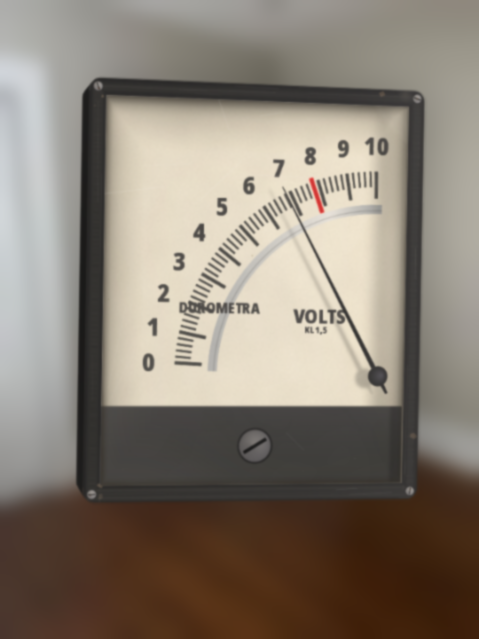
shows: 6.8 V
